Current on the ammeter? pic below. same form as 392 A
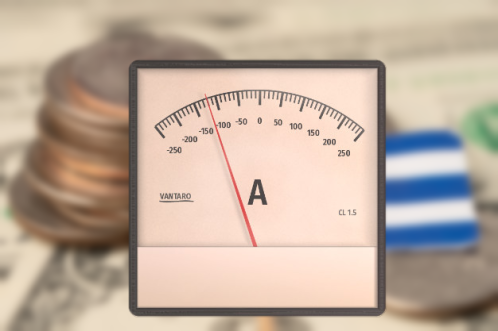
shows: -120 A
